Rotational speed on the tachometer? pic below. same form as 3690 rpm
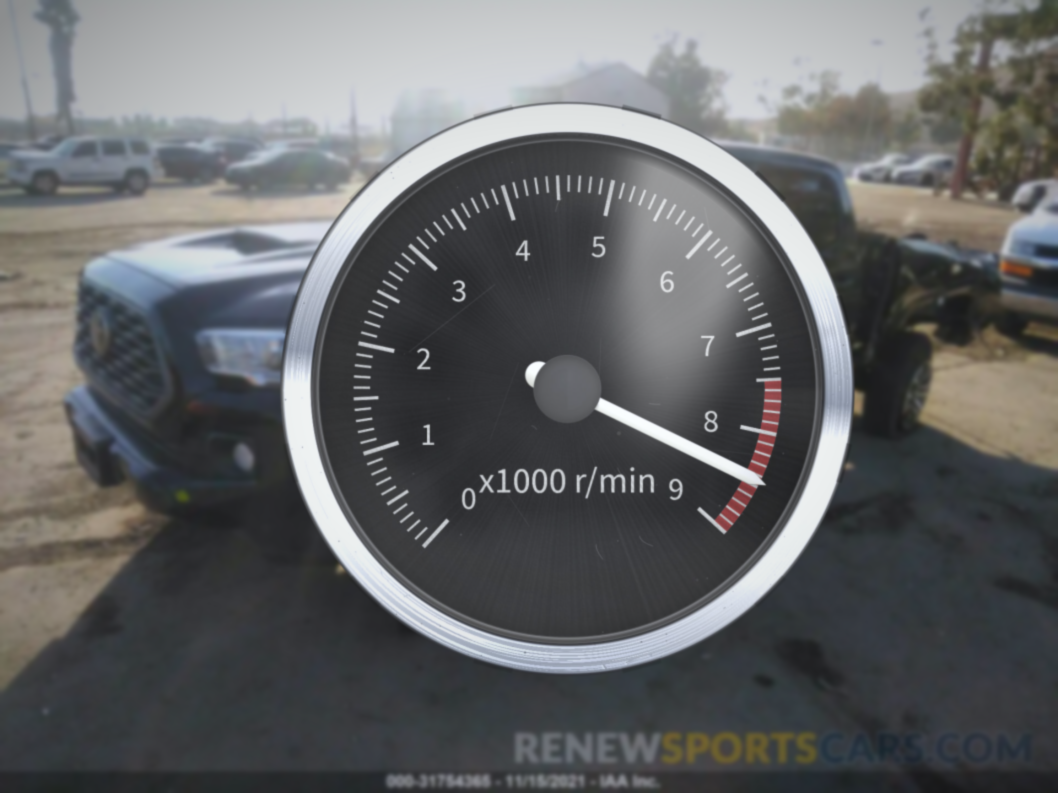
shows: 8450 rpm
